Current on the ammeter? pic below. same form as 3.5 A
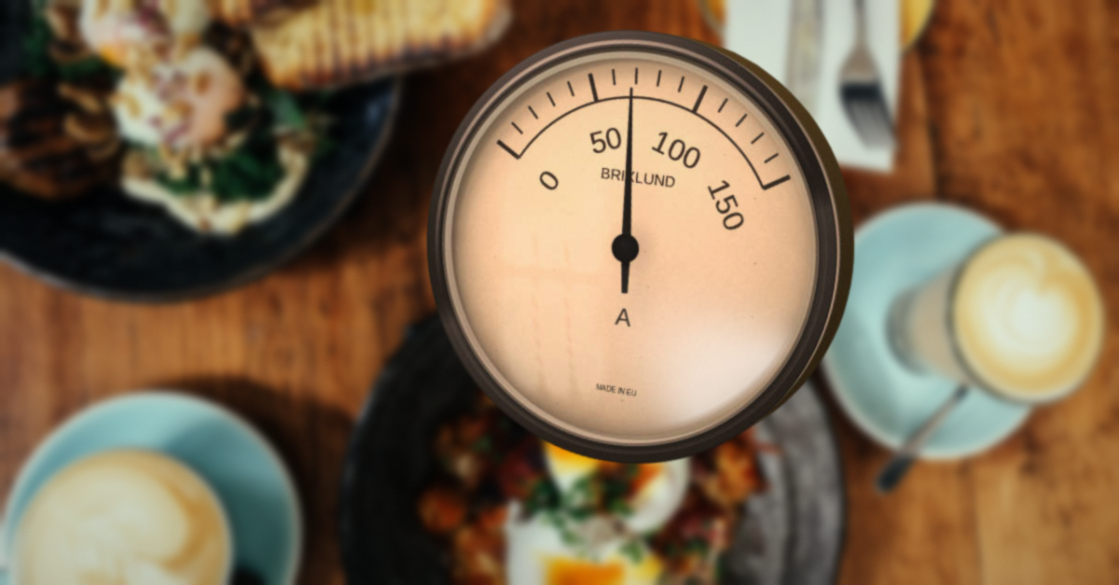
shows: 70 A
